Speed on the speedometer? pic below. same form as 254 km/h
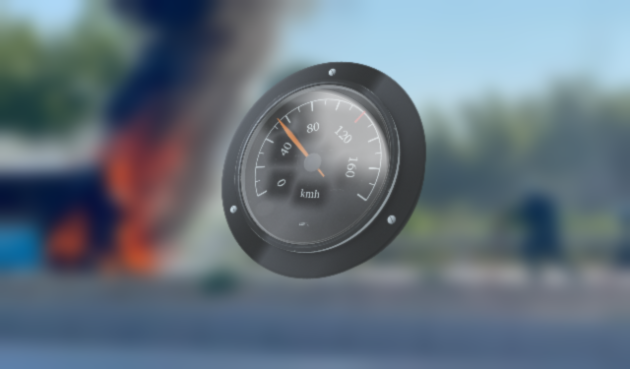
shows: 55 km/h
